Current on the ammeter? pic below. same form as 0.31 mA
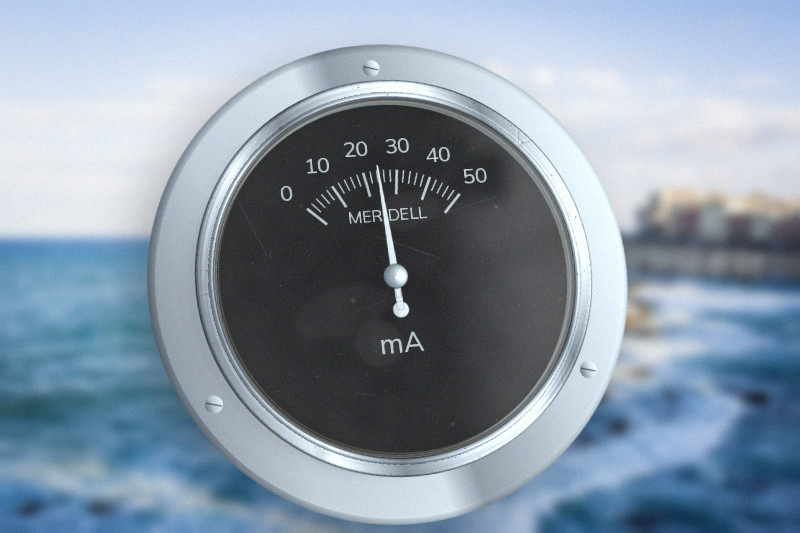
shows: 24 mA
